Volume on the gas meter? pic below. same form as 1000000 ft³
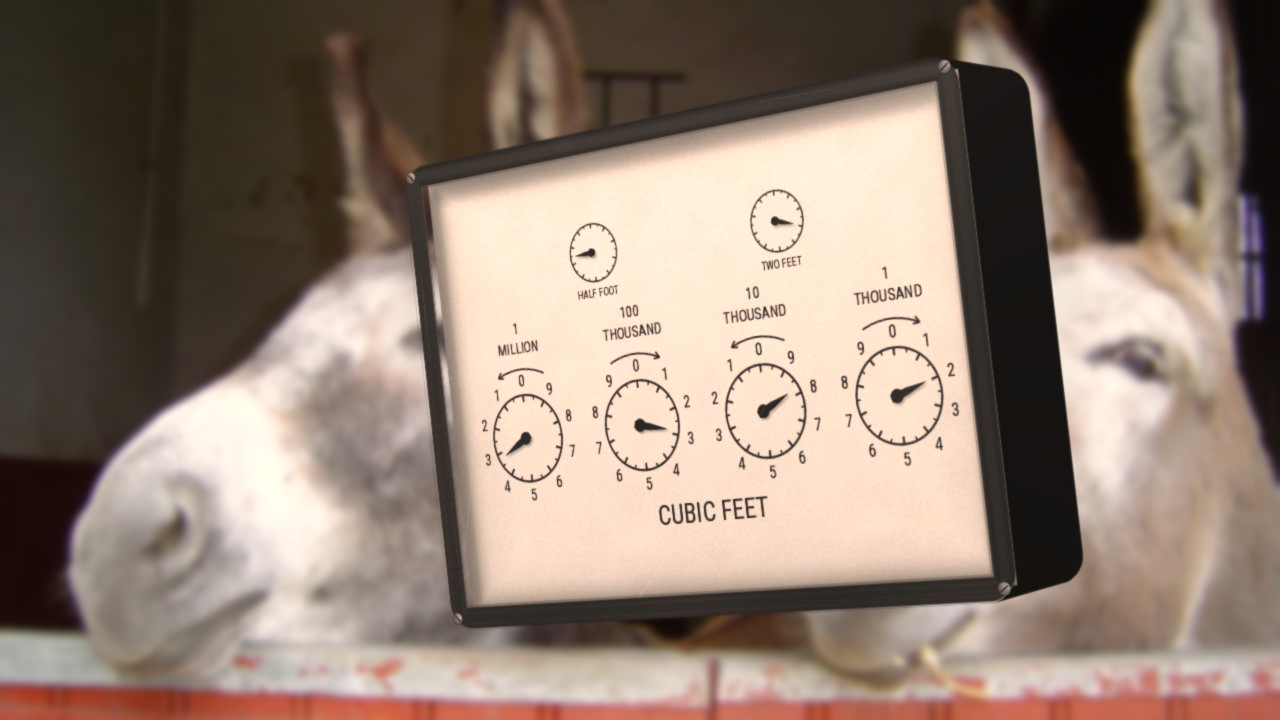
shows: 328200 ft³
